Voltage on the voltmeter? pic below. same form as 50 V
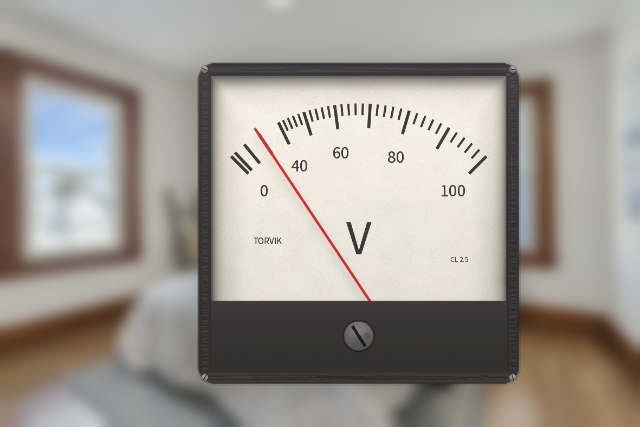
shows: 30 V
